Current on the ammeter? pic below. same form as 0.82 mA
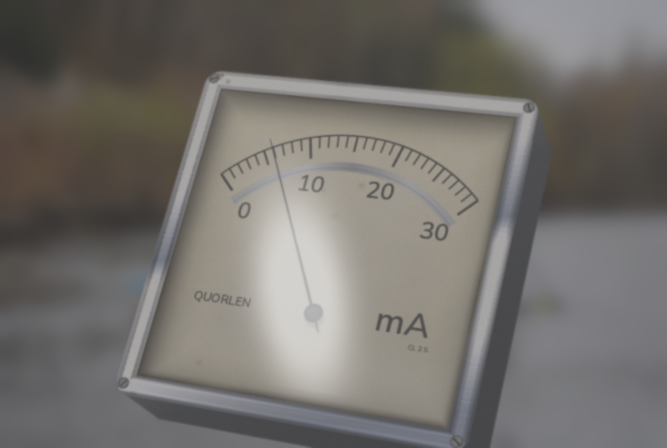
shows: 6 mA
